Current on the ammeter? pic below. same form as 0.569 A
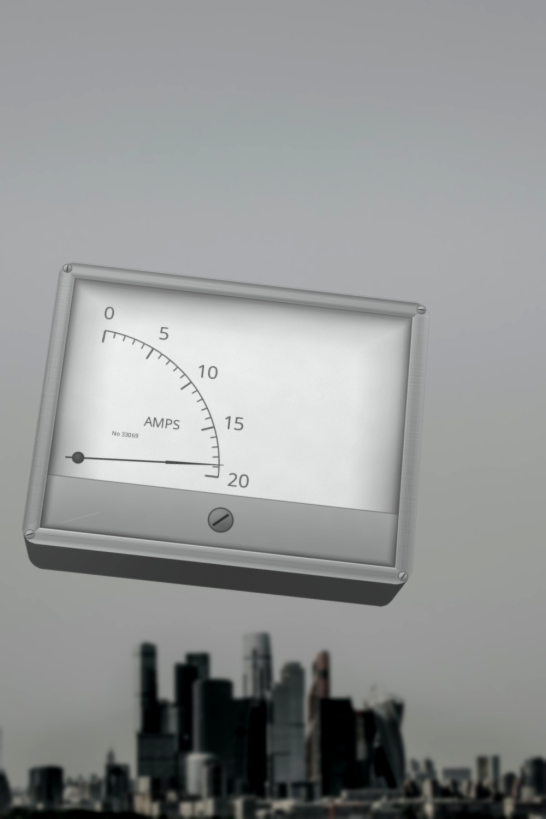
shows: 19 A
